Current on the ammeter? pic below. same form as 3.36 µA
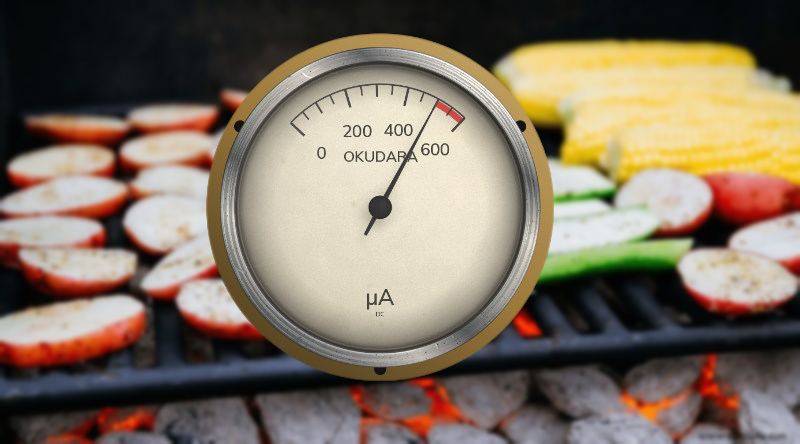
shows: 500 µA
